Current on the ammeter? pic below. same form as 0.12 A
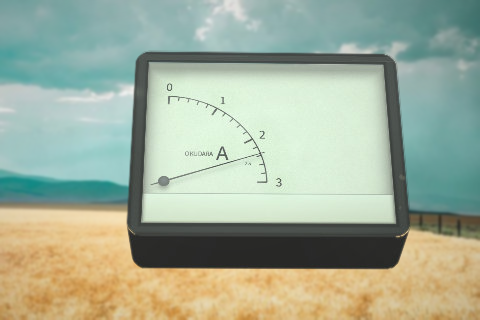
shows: 2.4 A
